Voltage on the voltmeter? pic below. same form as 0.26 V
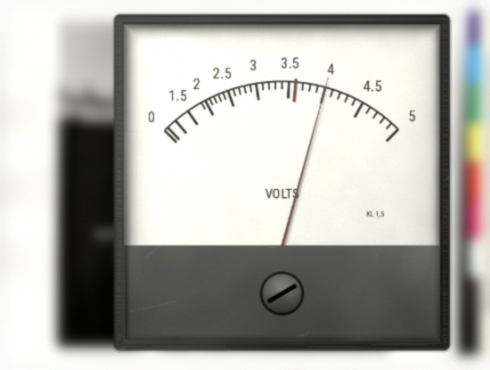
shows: 4 V
